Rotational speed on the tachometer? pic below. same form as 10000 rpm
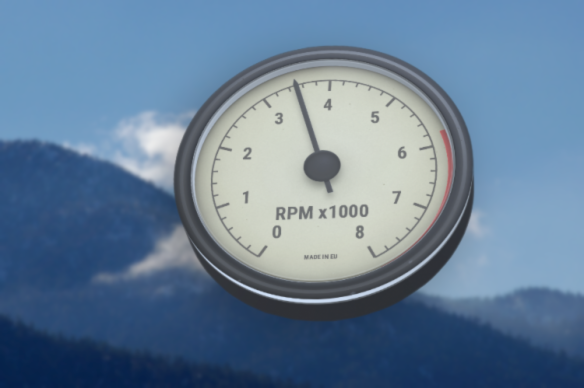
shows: 3500 rpm
